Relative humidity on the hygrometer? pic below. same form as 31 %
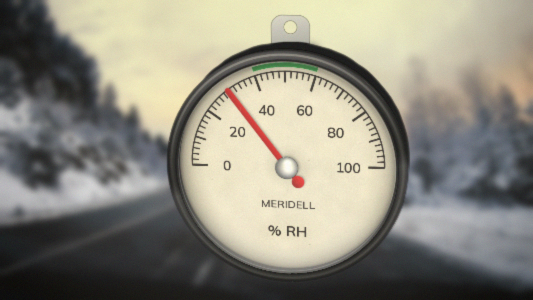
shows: 30 %
